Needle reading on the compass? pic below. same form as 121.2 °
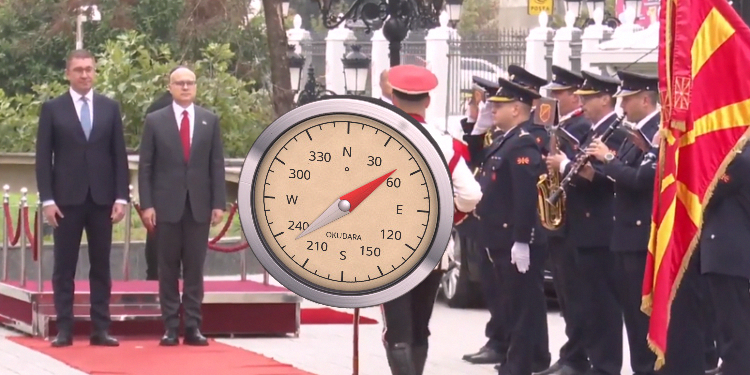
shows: 50 °
